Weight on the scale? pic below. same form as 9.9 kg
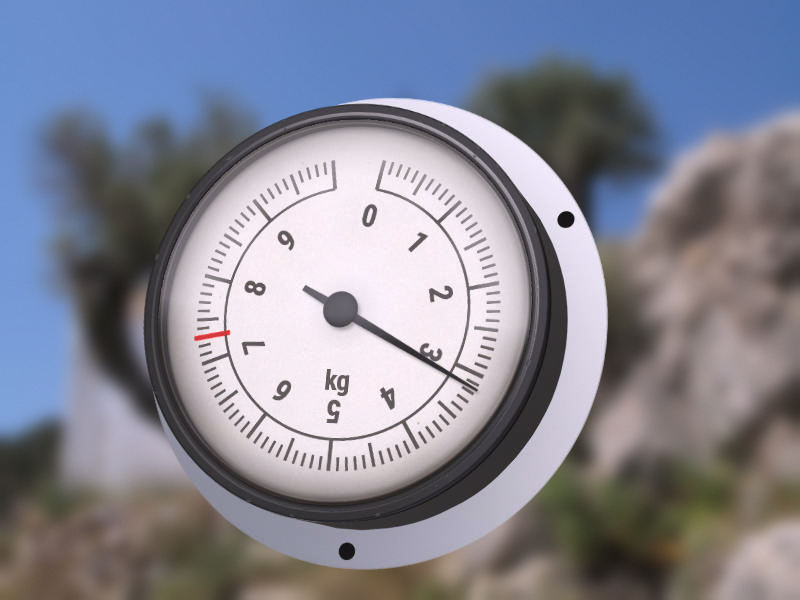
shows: 3.15 kg
